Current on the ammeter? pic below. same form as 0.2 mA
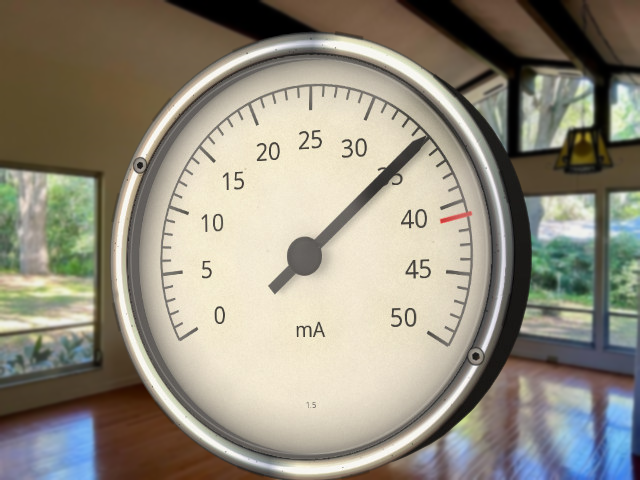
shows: 35 mA
